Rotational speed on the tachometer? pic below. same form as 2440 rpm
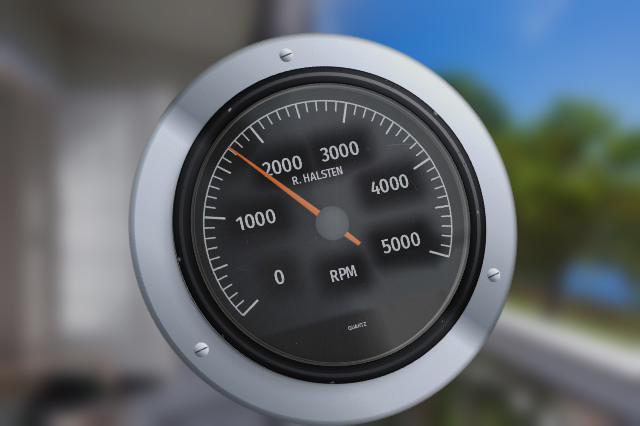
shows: 1700 rpm
